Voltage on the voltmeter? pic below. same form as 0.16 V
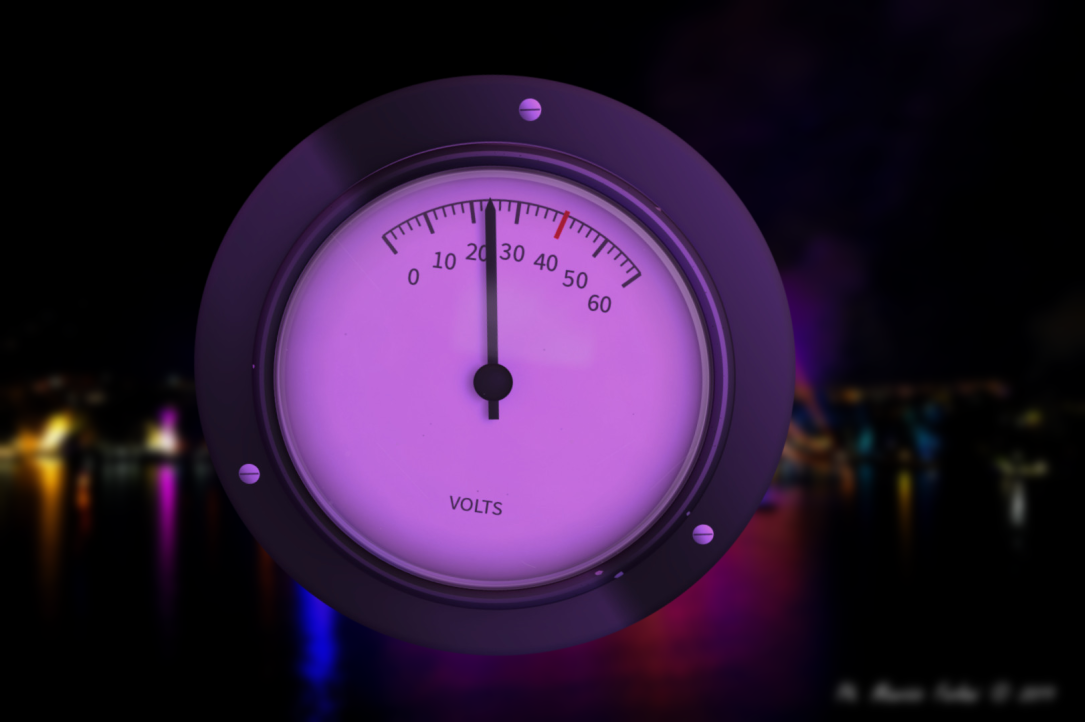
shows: 24 V
